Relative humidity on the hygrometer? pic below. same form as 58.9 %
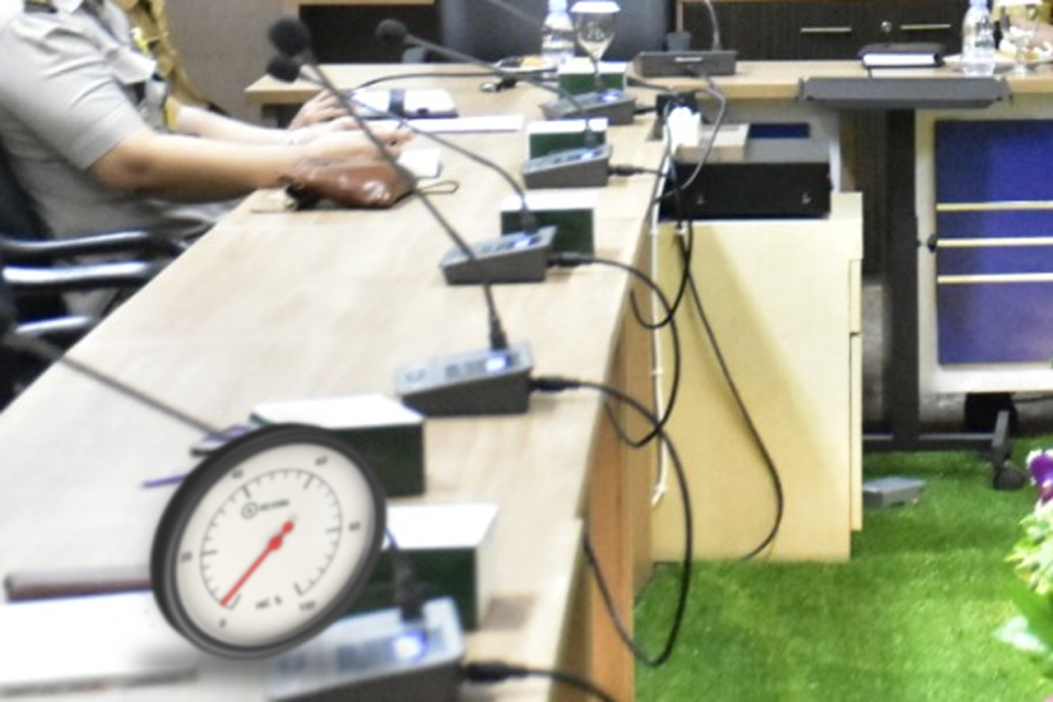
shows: 4 %
